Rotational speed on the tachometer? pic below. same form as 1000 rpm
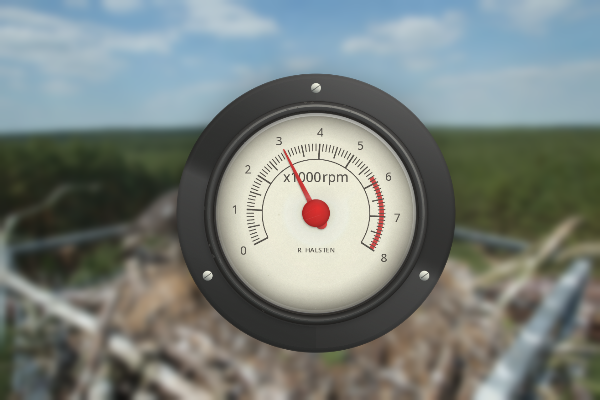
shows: 3000 rpm
